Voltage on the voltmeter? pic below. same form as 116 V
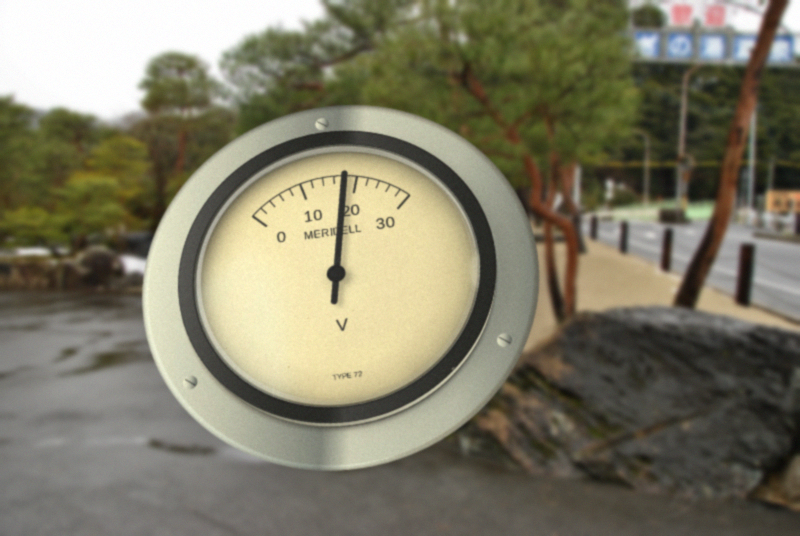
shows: 18 V
